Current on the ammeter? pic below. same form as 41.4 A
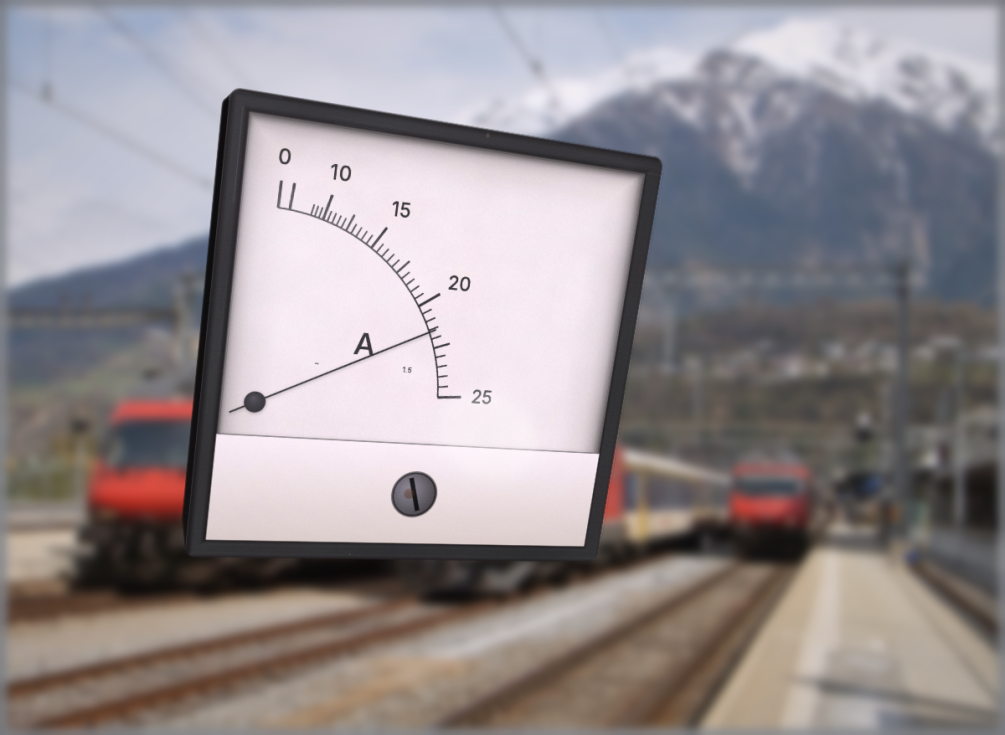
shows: 21.5 A
